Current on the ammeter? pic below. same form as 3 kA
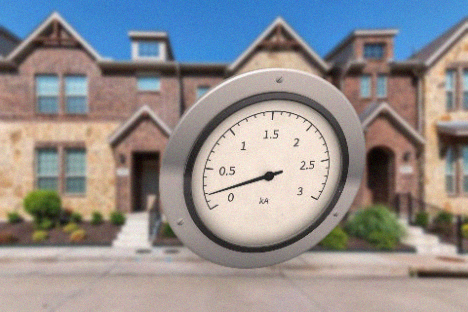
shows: 0.2 kA
